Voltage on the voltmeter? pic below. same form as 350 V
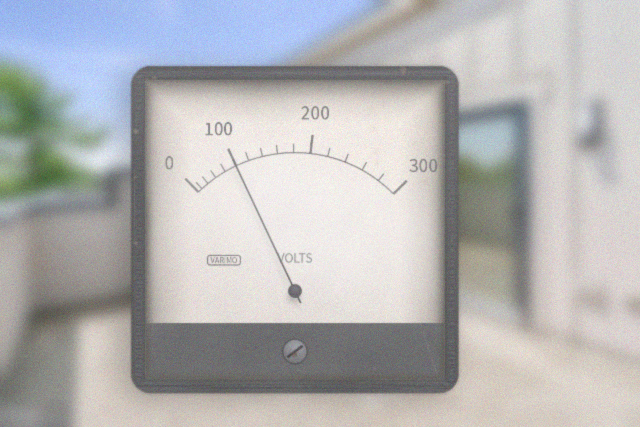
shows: 100 V
